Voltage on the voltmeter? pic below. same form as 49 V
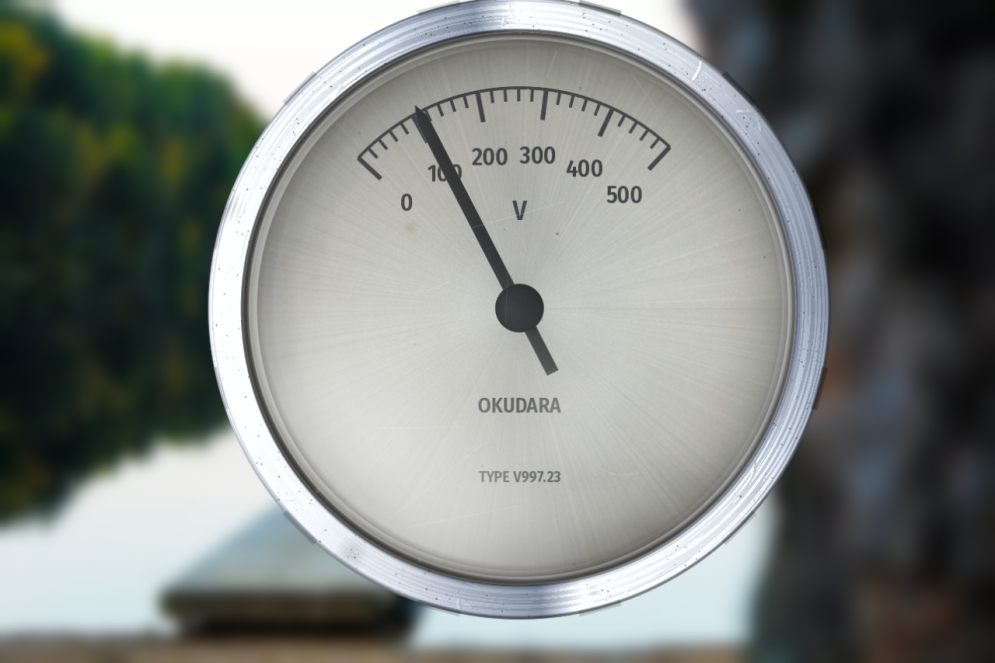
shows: 110 V
